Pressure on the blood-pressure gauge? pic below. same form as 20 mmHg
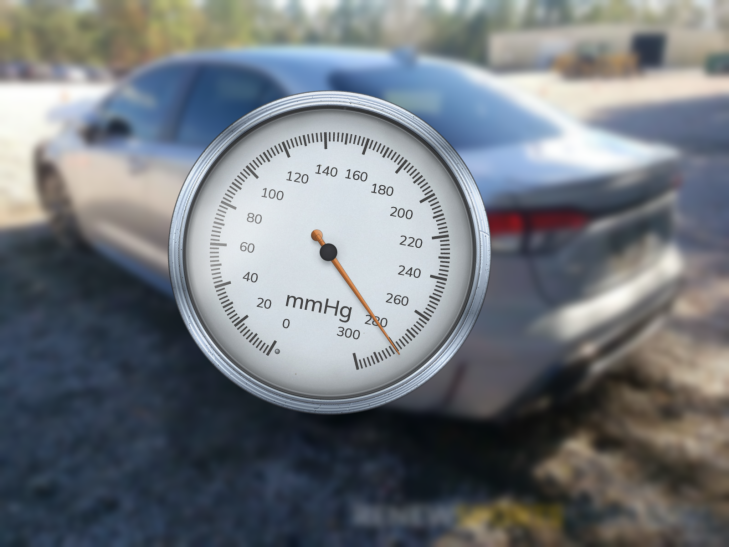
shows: 280 mmHg
